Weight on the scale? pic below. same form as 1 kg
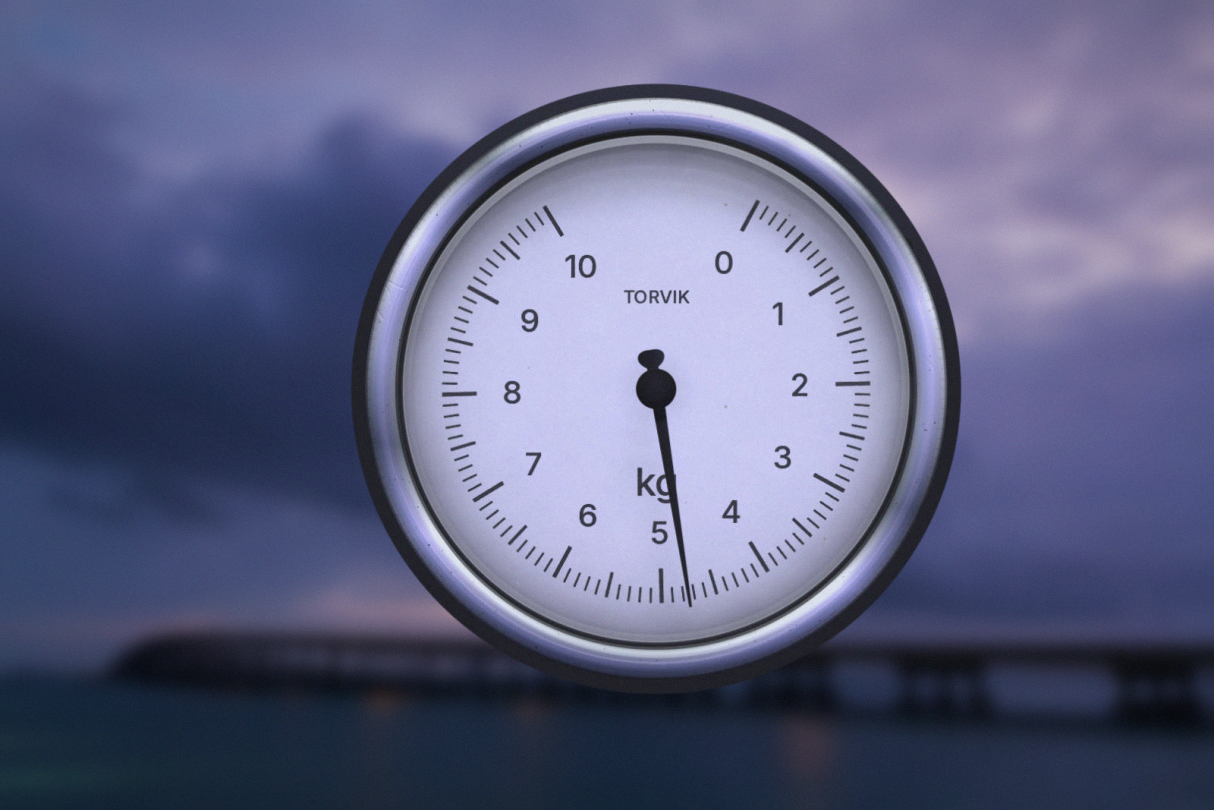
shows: 4.75 kg
